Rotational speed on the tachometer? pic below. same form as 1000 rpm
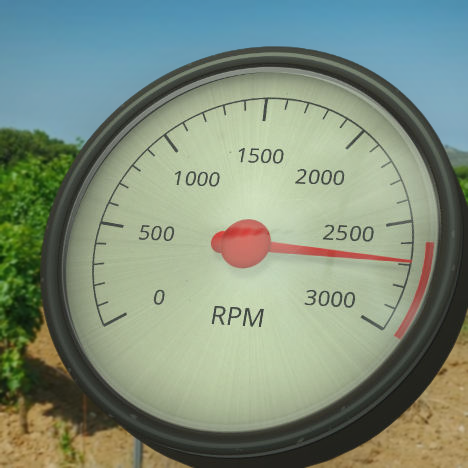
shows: 2700 rpm
